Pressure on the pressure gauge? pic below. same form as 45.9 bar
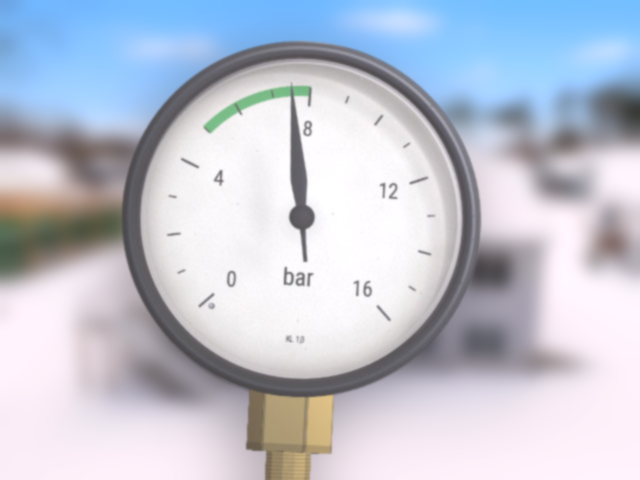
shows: 7.5 bar
